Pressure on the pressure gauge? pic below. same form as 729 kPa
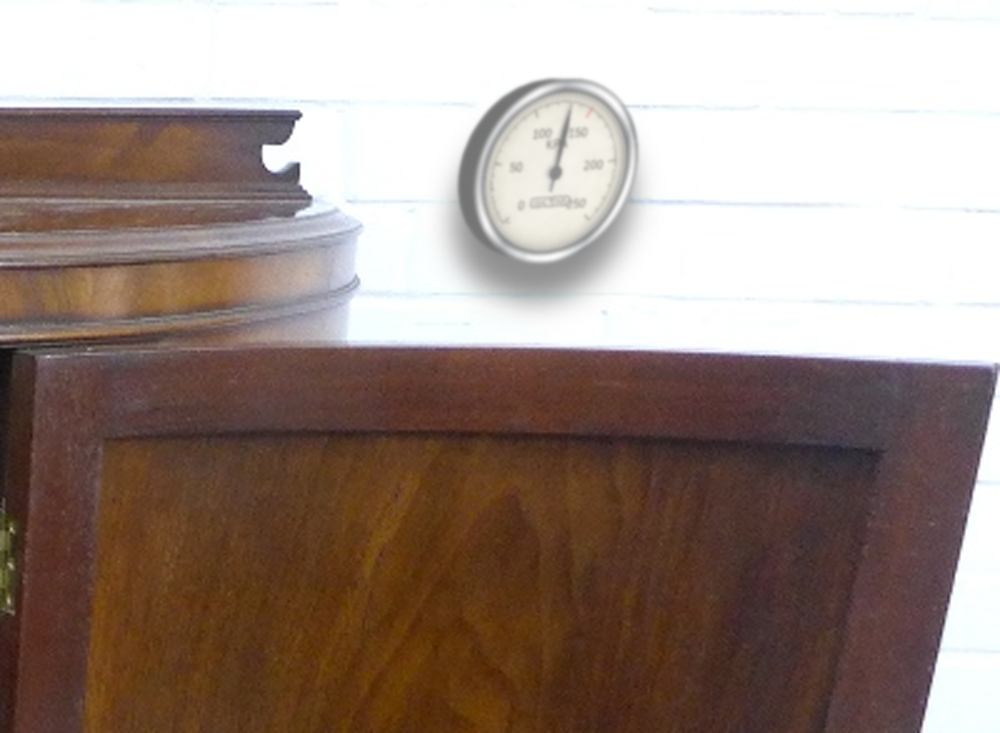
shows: 130 kPa
